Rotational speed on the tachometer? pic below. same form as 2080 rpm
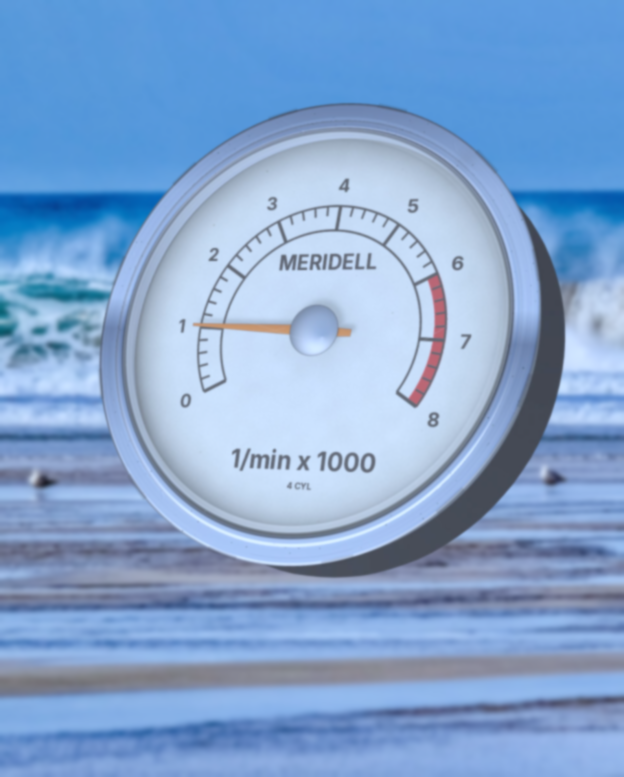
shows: 1000 rpm
